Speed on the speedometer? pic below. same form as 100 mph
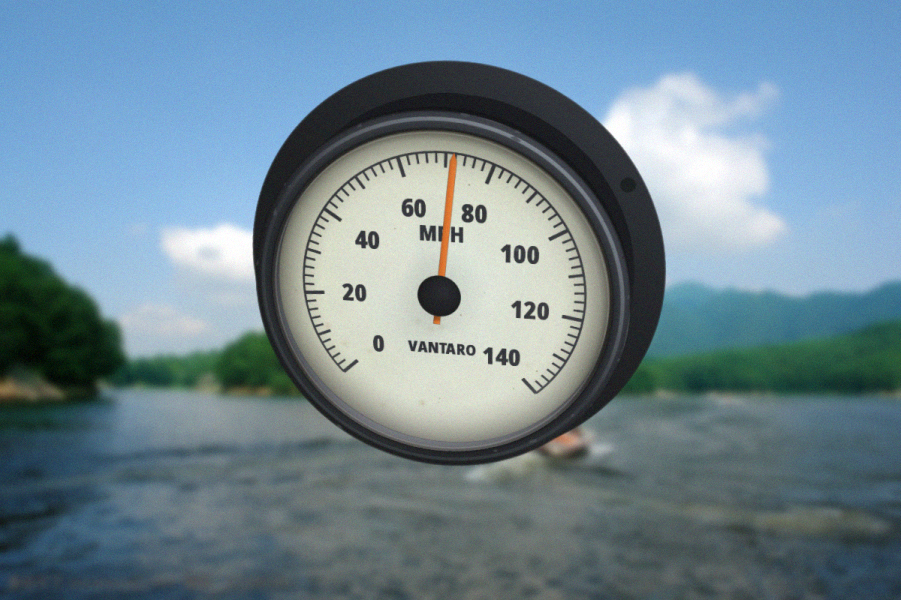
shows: 72 mph
